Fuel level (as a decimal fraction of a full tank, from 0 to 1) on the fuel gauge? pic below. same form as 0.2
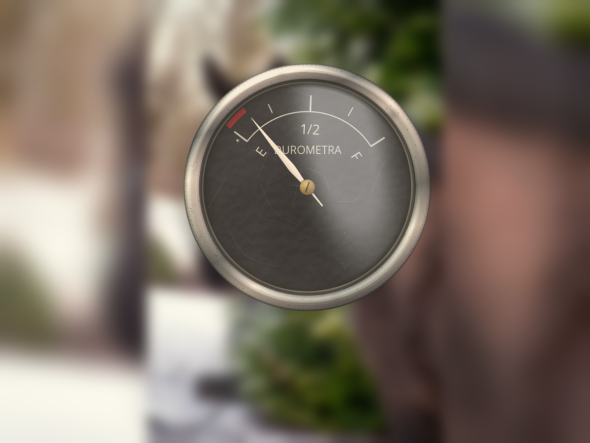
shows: 0.125
